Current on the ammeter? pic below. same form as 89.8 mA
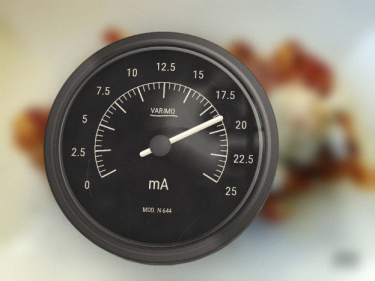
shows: 19 mA
